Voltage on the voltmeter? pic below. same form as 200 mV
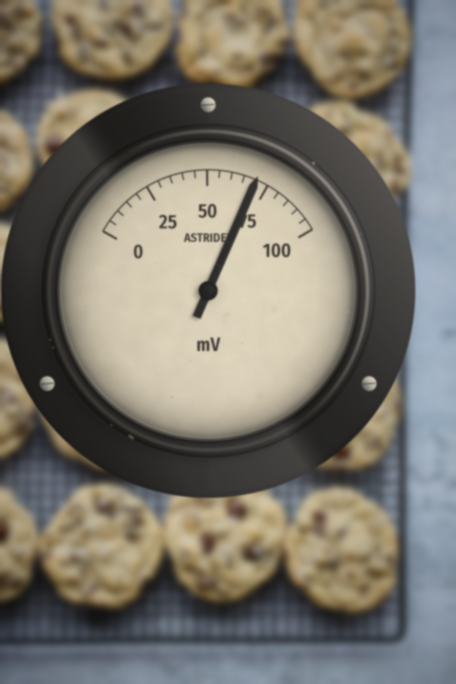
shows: 70 mV
